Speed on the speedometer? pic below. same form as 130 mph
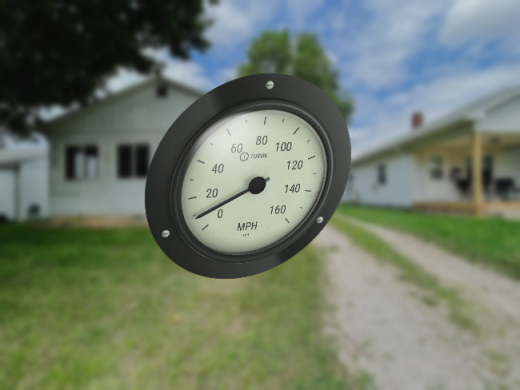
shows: 10 mph
